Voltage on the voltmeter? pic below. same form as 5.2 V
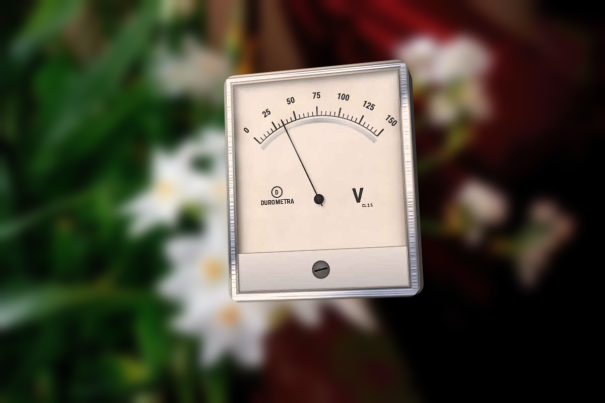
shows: 35 V
